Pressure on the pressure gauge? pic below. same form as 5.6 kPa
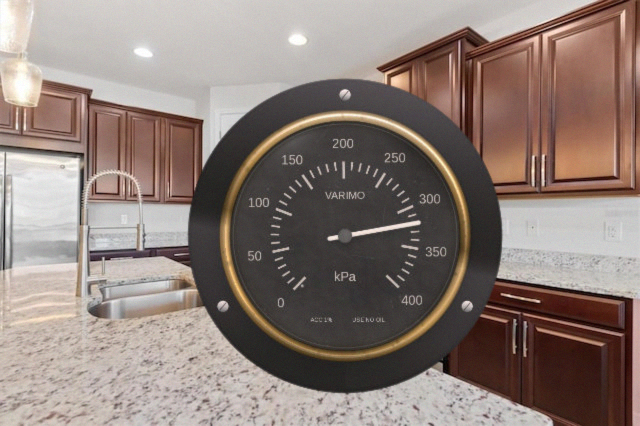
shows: 320 kPa
